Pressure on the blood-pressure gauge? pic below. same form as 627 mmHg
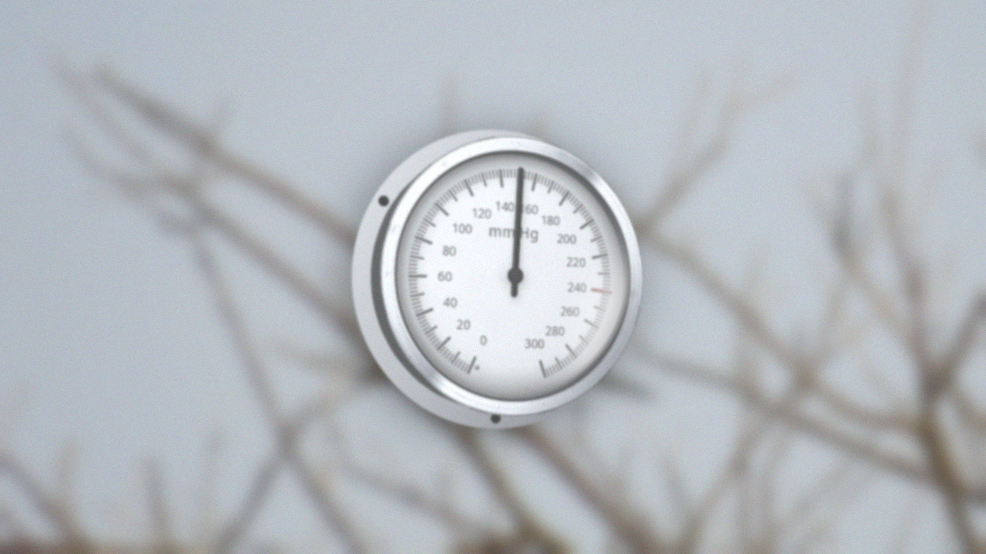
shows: 150 mmHg
